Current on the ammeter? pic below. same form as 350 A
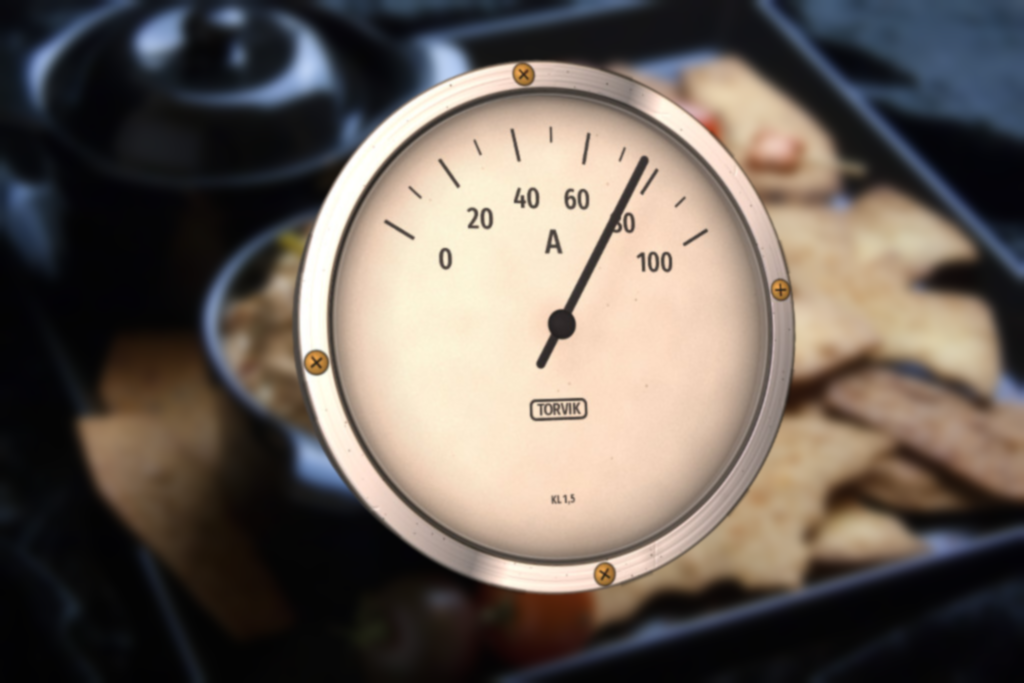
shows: 75 A
